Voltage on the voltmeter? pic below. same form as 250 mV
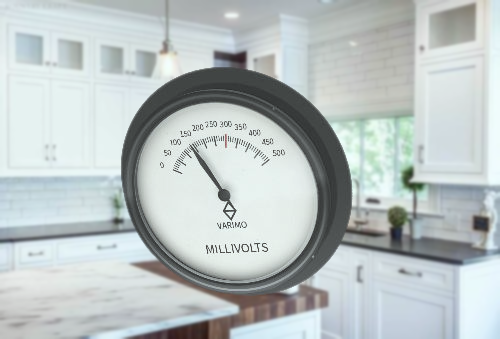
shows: 150 mV
